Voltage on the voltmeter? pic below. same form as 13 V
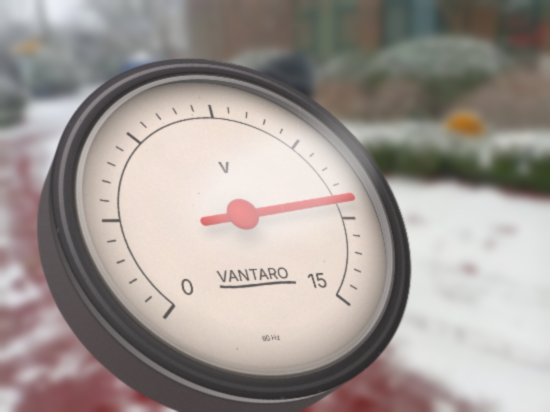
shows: 12 V
